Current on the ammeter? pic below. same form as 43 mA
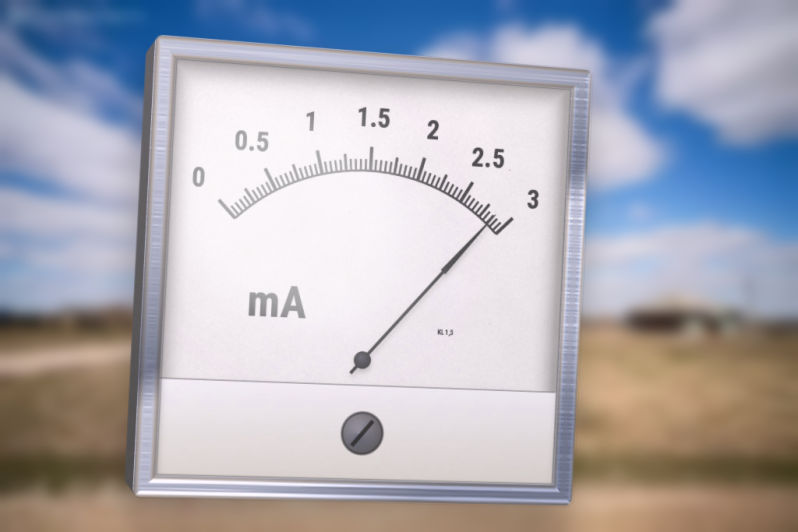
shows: 2.85 mA
